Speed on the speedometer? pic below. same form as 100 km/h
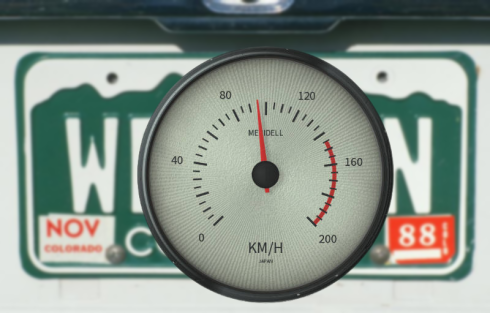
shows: 95 km/h
